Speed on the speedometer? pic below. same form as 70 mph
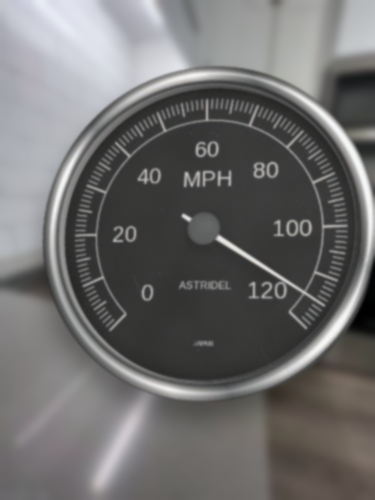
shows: 115 mph
